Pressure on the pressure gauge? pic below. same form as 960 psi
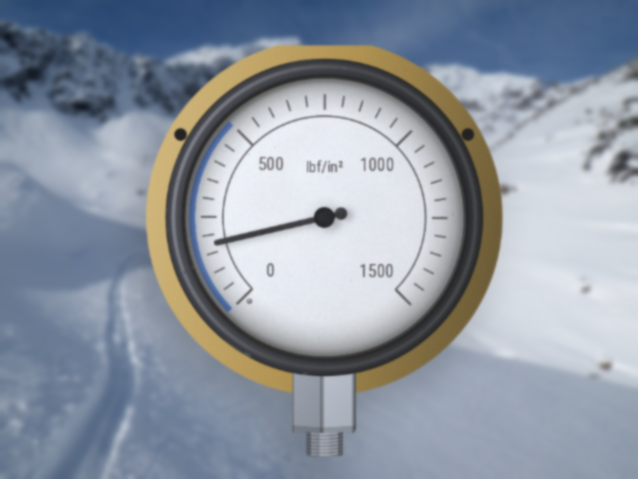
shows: 175 psi
